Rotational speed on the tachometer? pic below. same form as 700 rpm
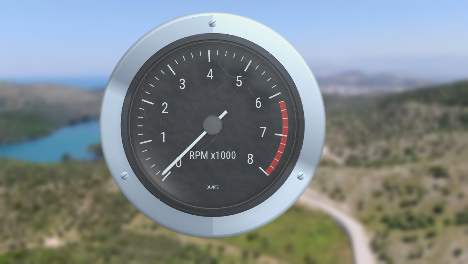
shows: 100 rpm
